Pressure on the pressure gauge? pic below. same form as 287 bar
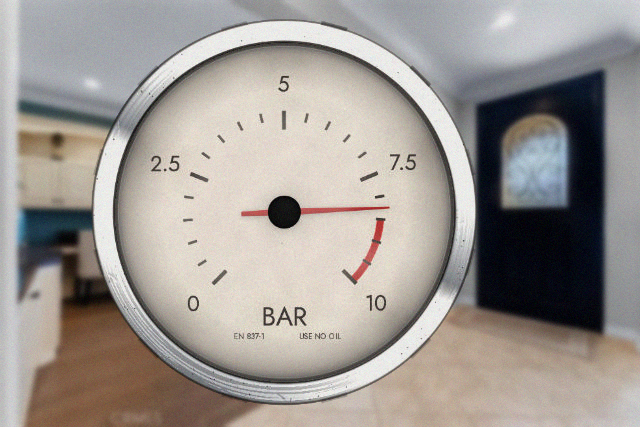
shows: 8.25 bar
